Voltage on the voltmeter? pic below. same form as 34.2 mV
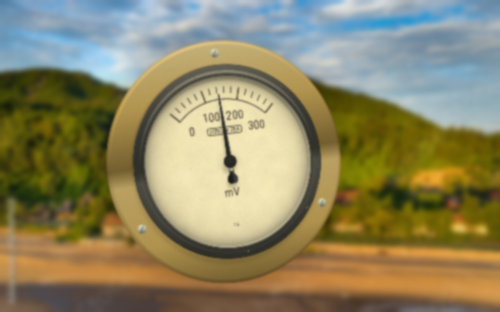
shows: 140 mV
